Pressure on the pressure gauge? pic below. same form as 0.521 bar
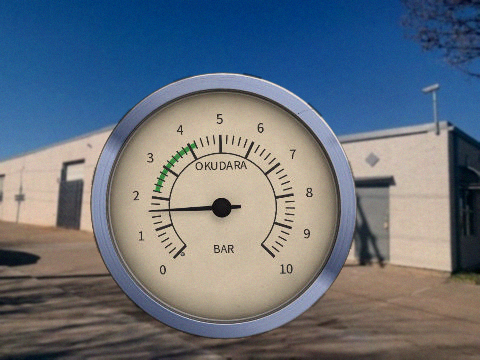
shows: 1.6 bar
